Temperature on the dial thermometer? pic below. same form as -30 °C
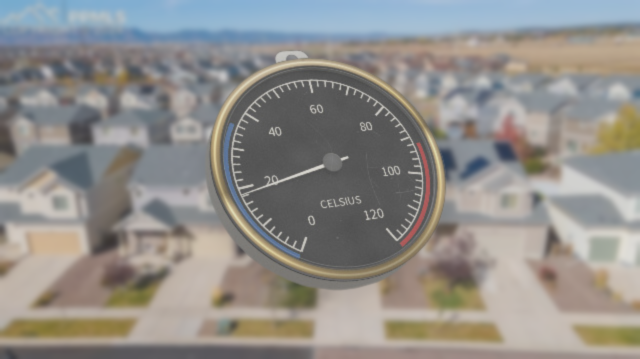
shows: 18 °C
